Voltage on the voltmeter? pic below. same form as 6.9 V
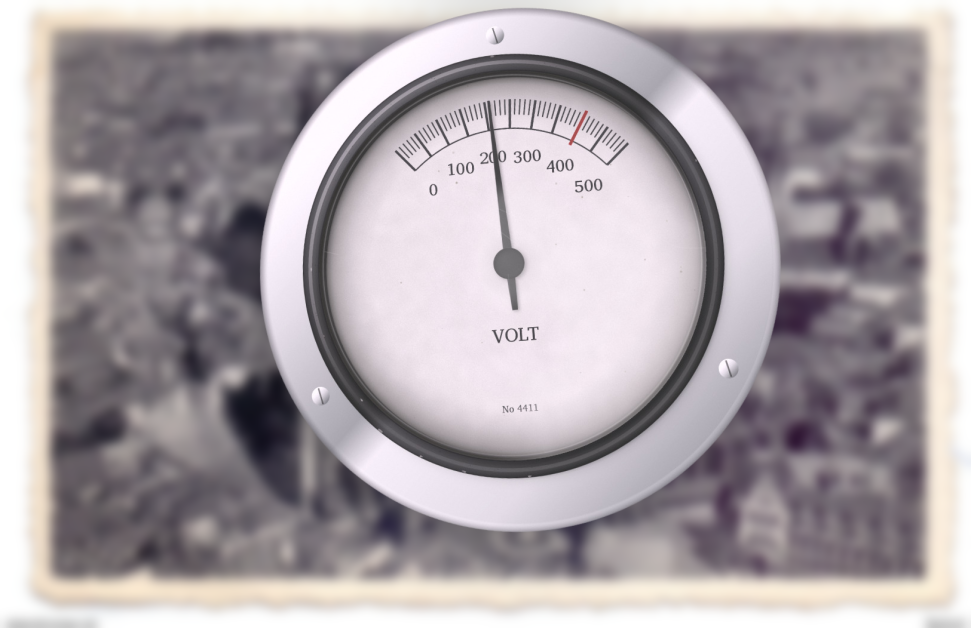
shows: 210 V
